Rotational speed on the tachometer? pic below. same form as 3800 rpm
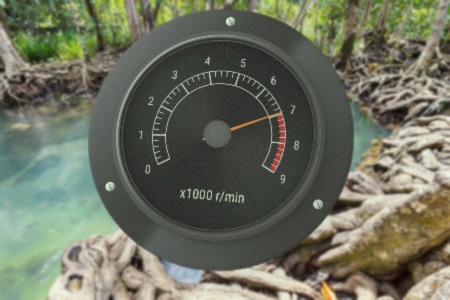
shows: 7000 rpm
